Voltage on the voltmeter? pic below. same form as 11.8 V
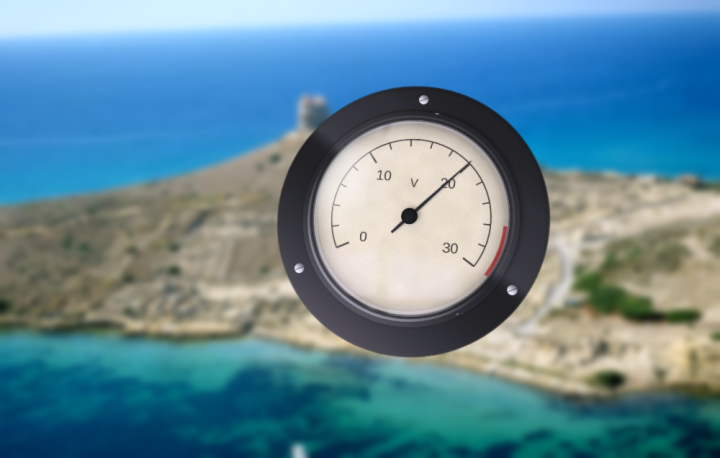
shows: 20 V
